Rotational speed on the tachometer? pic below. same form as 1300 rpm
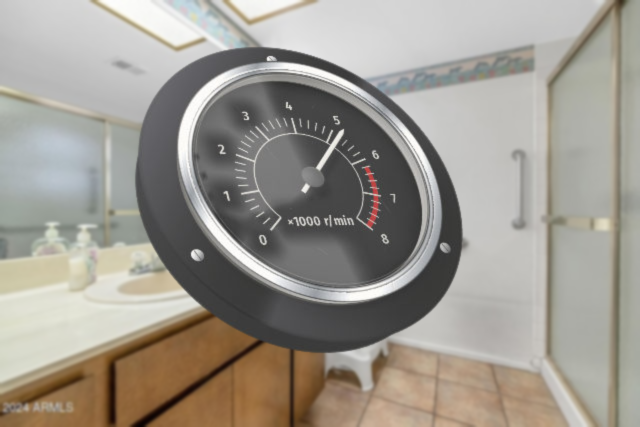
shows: 5200 rpm
